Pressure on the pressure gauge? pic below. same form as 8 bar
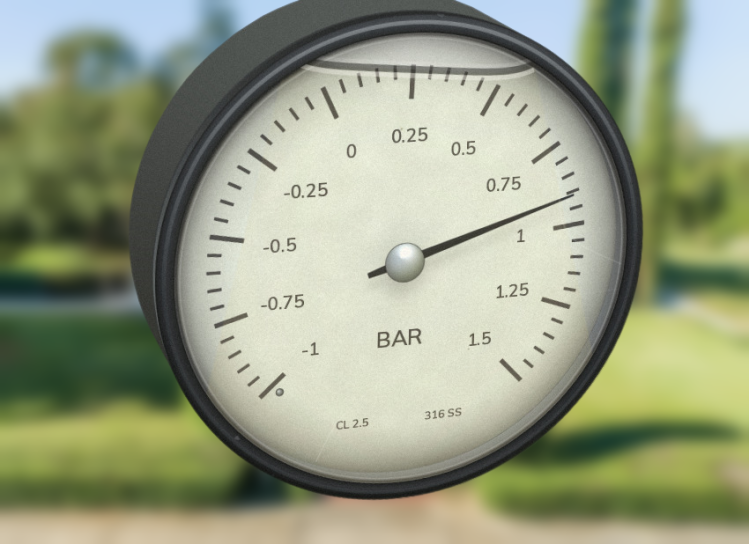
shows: 0.9 bar
